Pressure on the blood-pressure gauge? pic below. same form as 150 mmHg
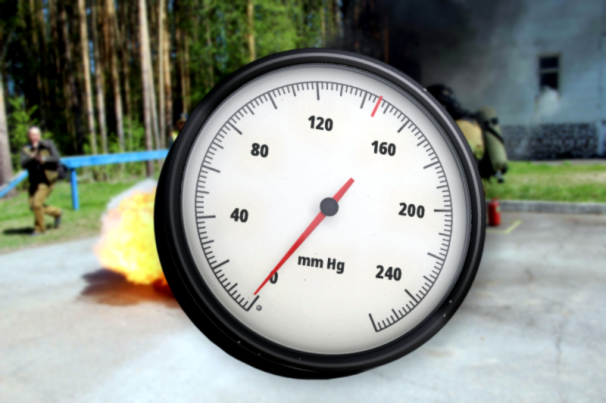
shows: 2 mmHg
